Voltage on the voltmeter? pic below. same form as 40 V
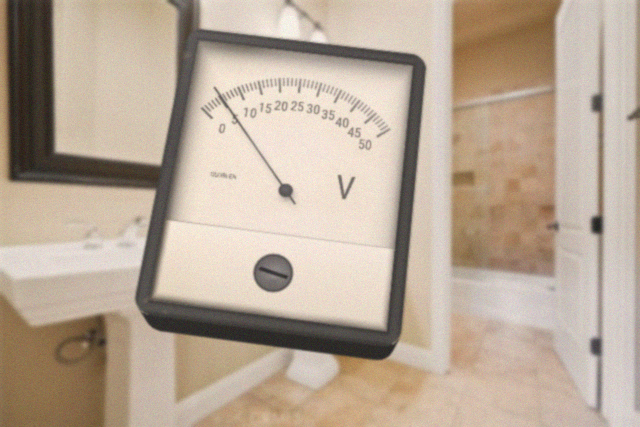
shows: 5 V
